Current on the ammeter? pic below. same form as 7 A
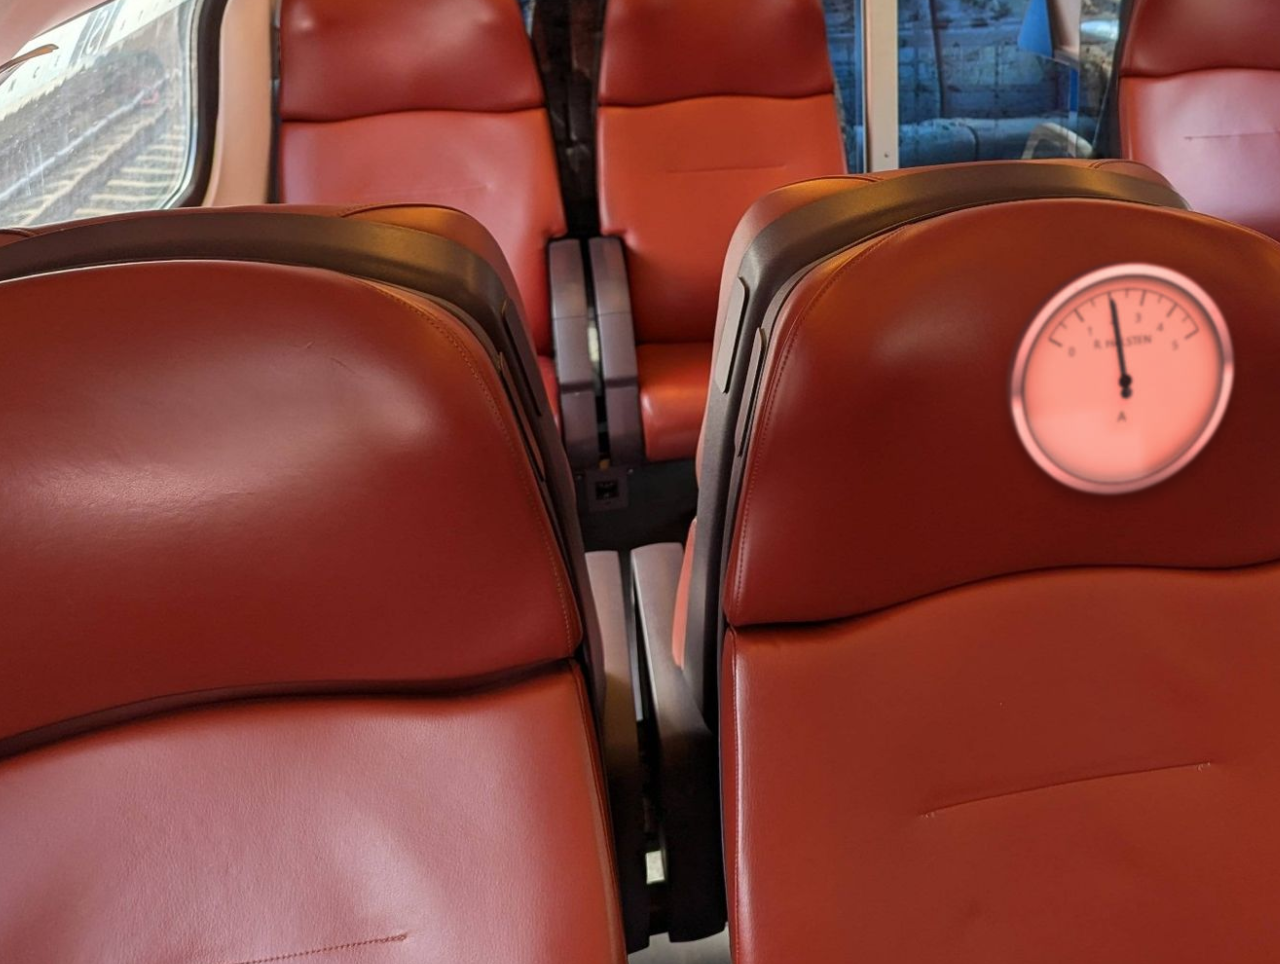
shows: 2 A
